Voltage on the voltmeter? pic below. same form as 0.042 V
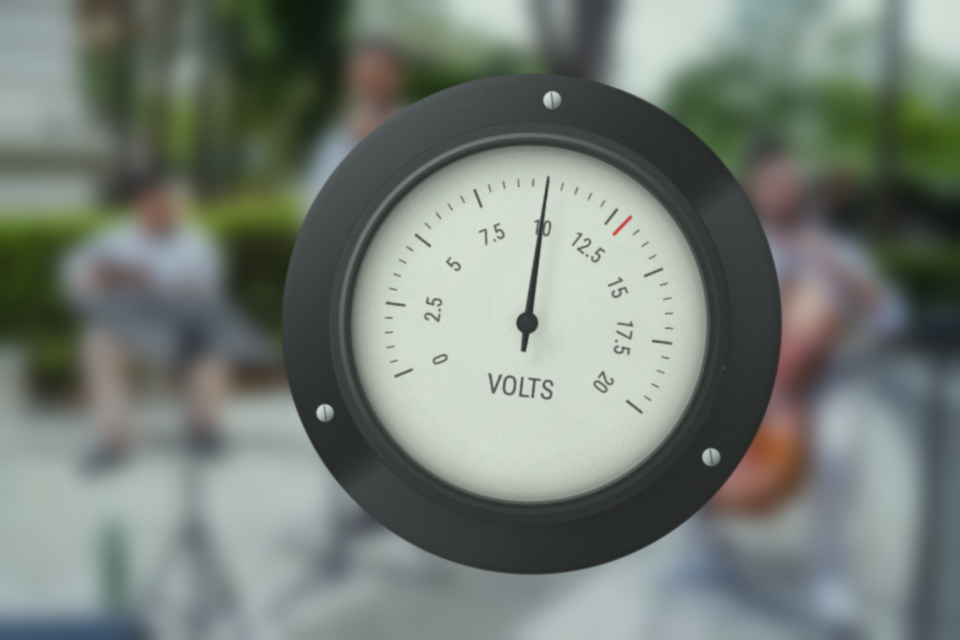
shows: 10 V
